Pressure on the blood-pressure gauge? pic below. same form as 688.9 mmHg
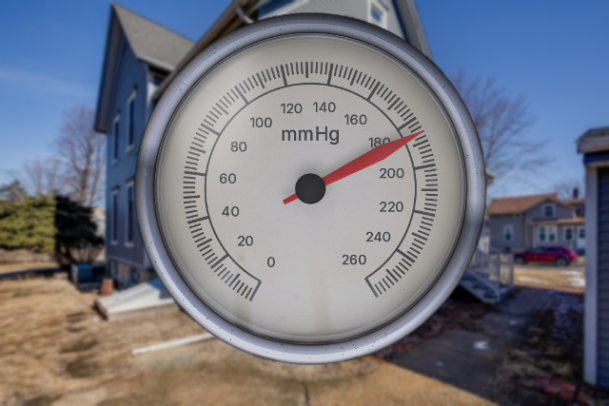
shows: 186 mmHg
